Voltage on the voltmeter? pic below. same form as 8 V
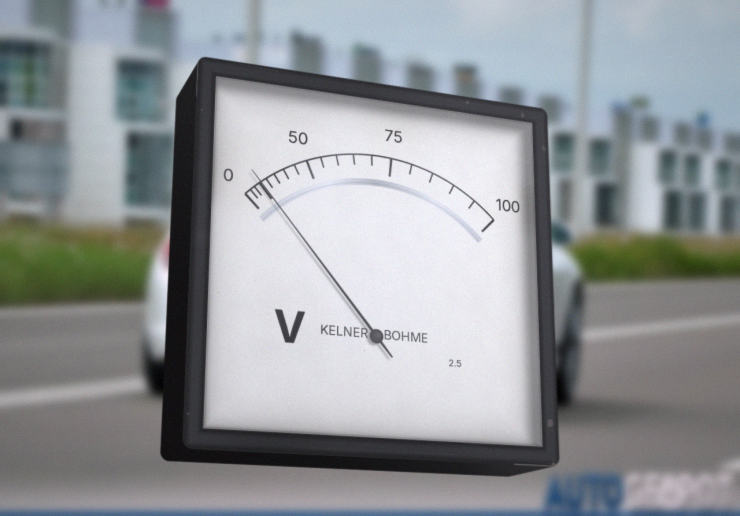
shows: 25 V
